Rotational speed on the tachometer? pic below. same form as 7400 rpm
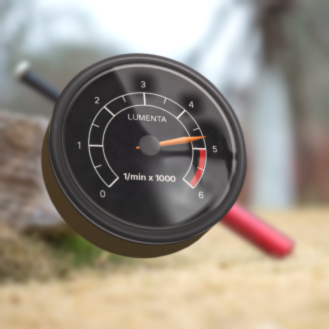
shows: 4750 rpm
